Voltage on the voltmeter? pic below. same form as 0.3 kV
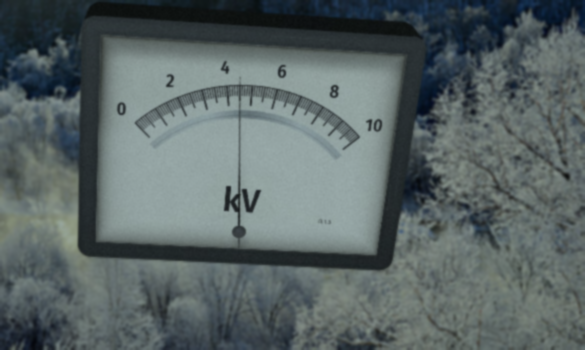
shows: 4.5 kV
